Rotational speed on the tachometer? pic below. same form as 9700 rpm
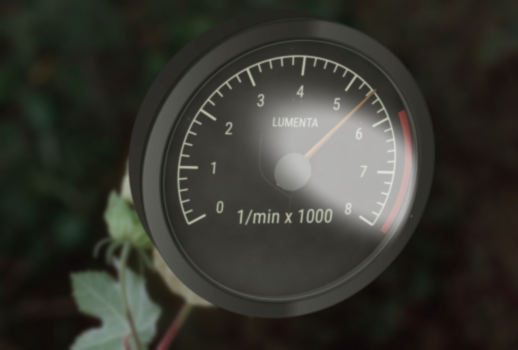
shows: 5400 rpm
